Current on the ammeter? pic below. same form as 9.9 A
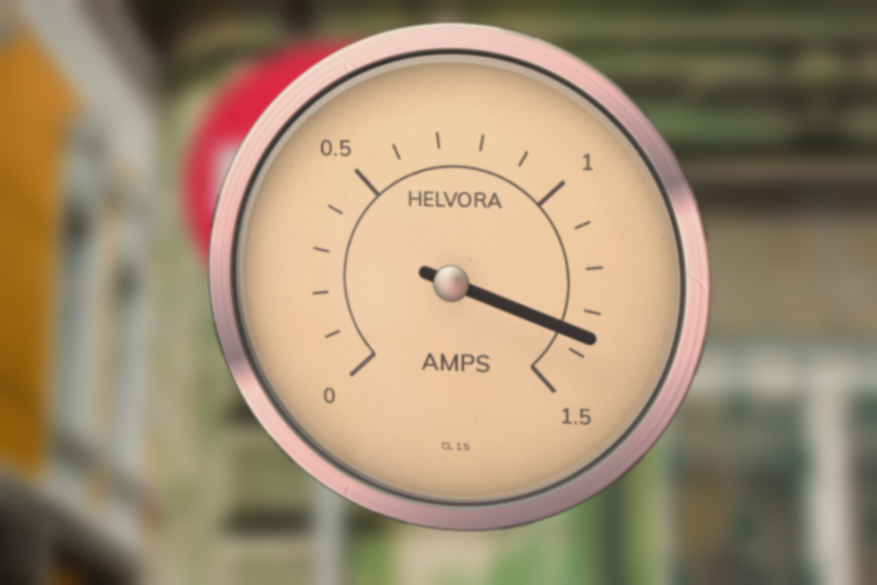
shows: 1.35 A
